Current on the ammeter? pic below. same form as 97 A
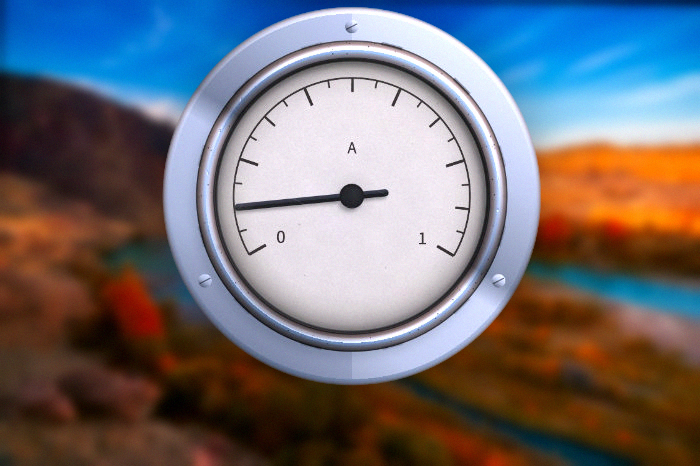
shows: 0.1 A
